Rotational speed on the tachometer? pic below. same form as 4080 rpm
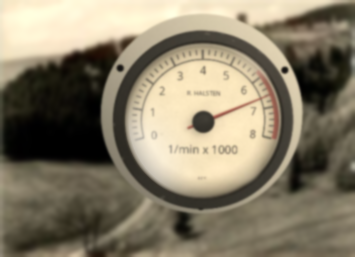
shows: 6600 rpm
